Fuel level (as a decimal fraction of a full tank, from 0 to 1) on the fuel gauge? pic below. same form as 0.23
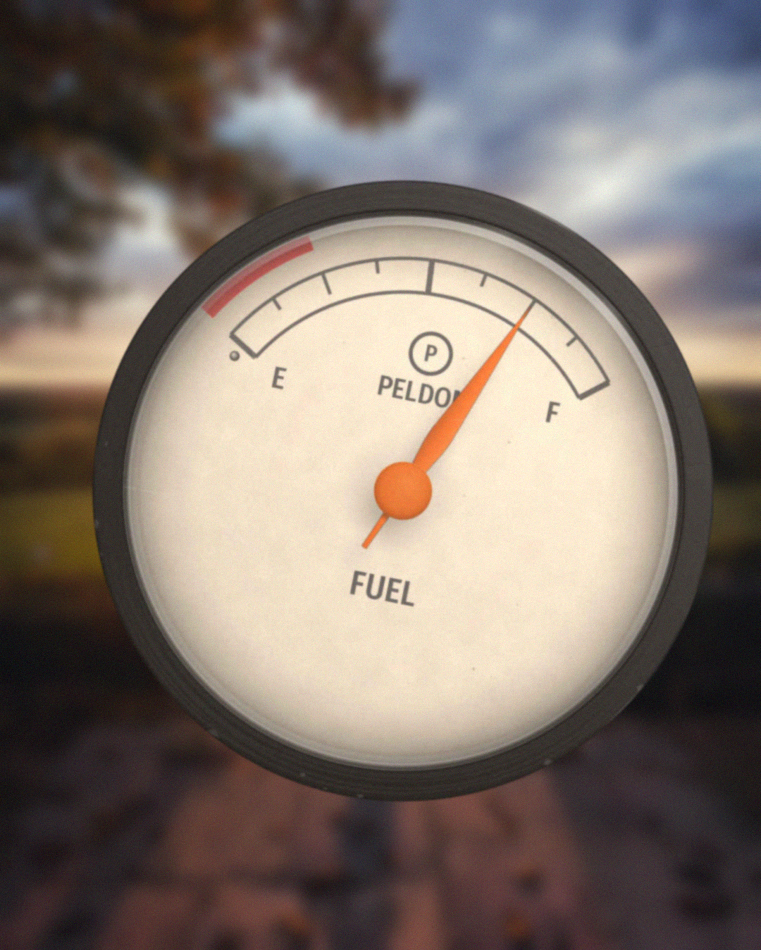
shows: 0.75
